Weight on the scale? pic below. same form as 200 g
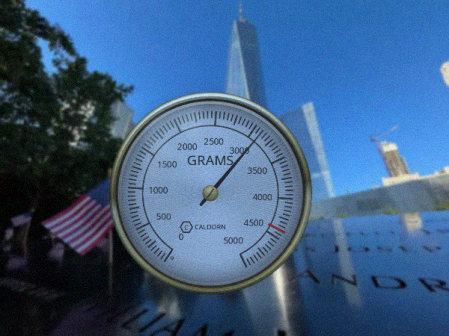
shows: 3100 g
